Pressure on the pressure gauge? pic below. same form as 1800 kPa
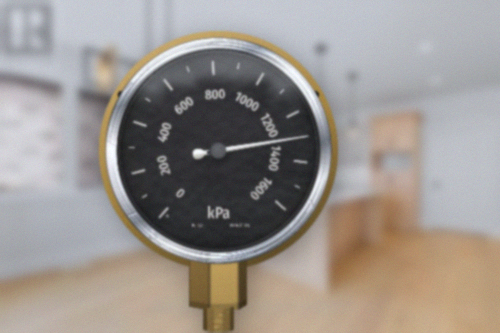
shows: 1300 kPa
